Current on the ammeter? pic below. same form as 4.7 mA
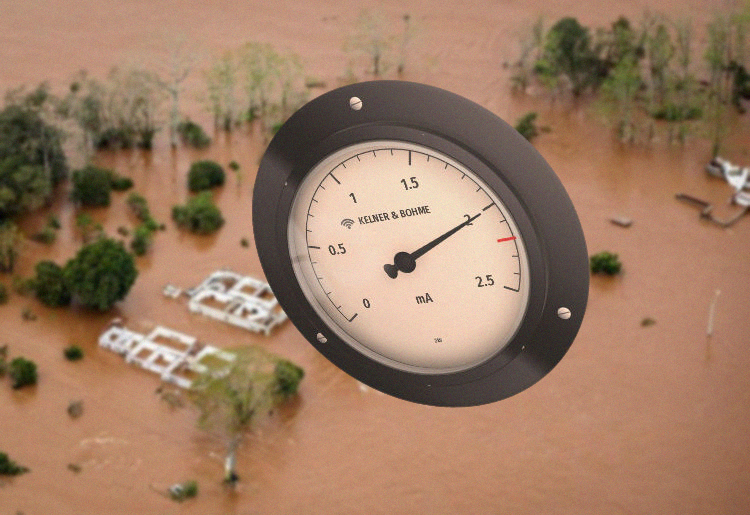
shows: 2 mA
